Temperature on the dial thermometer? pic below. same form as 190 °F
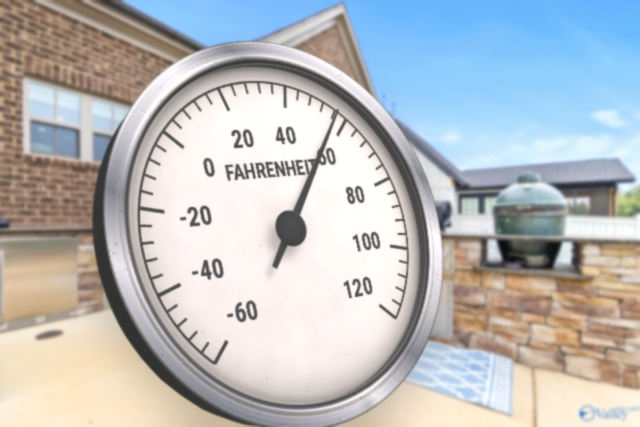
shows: 56 °F
